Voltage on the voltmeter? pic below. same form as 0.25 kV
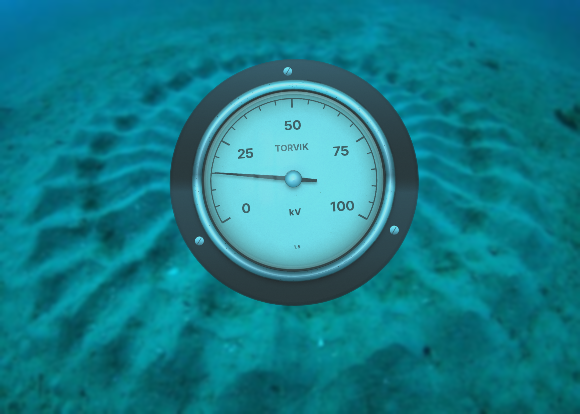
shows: 15 kV
